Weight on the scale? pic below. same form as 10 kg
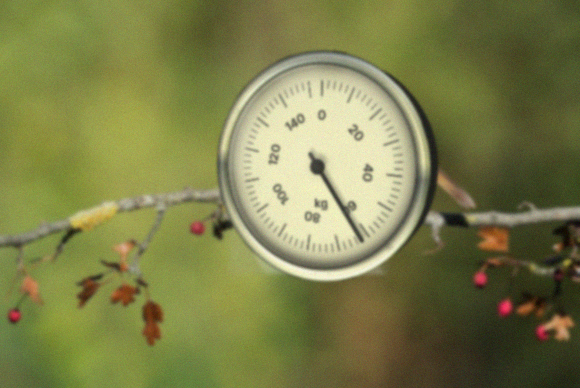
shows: 62 kg
